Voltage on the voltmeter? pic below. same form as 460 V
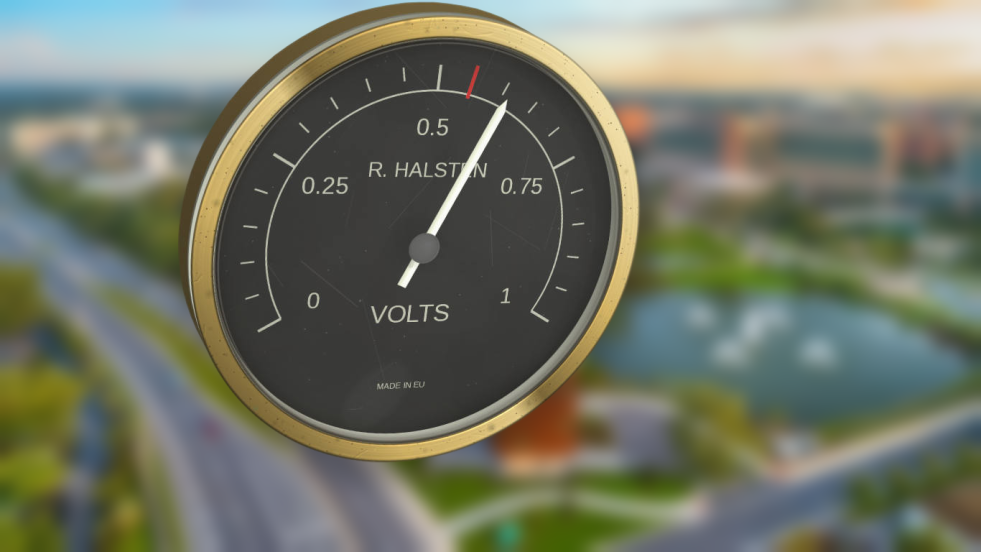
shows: 0.6 V
